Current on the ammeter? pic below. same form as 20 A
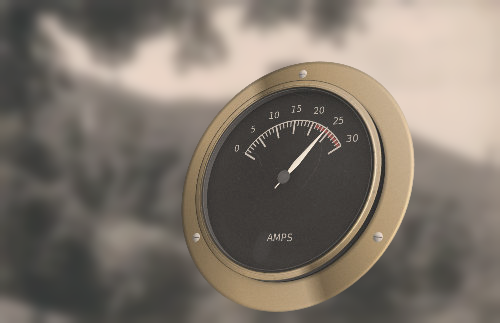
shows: 25 A
